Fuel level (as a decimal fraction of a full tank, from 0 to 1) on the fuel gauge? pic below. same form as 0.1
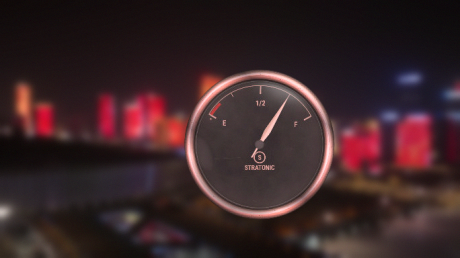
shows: 0.75
